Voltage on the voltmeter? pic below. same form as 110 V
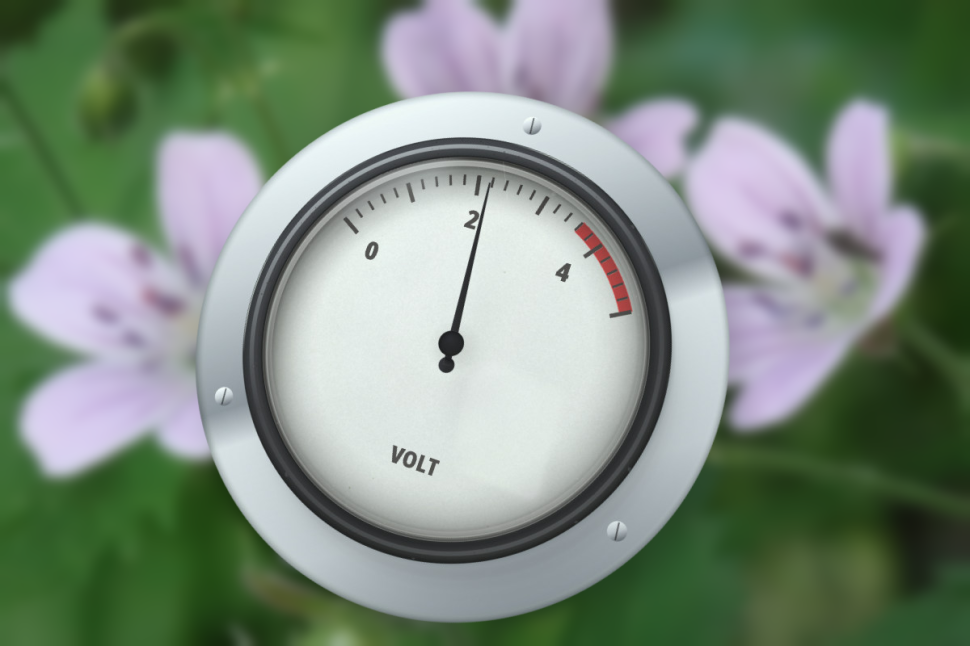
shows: 2.2 V
